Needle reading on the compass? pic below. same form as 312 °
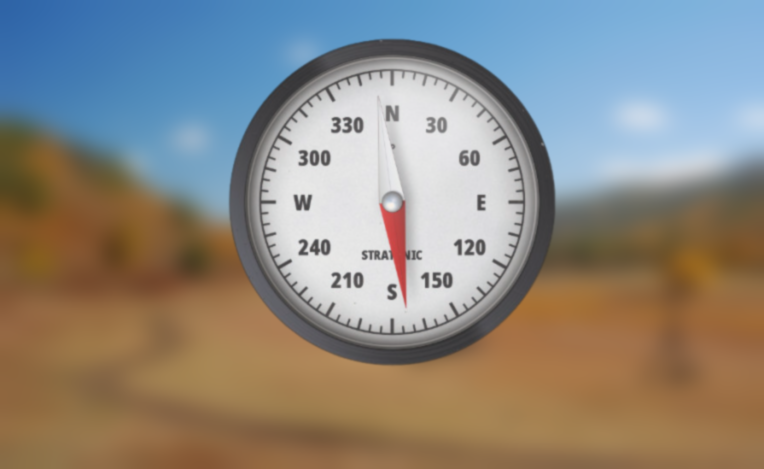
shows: 172.5 °
